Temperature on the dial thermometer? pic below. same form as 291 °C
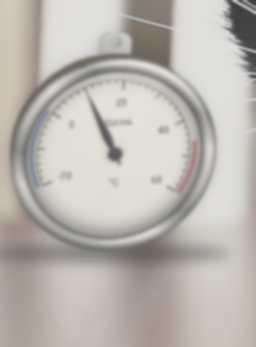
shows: 10 °C
